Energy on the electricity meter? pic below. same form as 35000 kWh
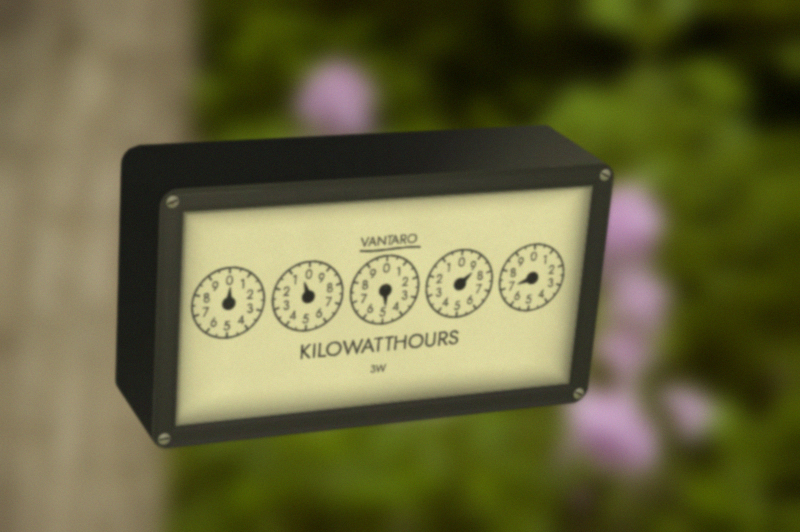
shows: 487 kWh
